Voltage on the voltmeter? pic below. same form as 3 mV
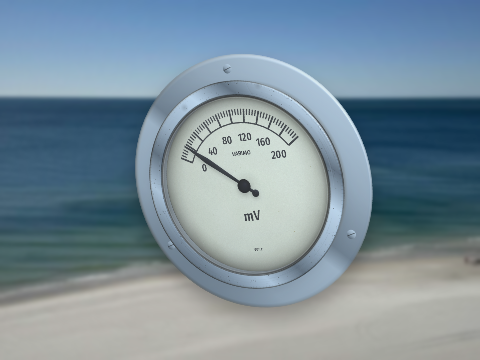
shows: 20 mV
